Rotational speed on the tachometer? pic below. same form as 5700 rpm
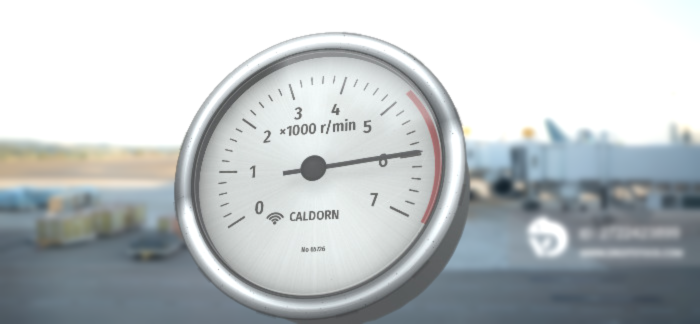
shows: 6000 rpm
